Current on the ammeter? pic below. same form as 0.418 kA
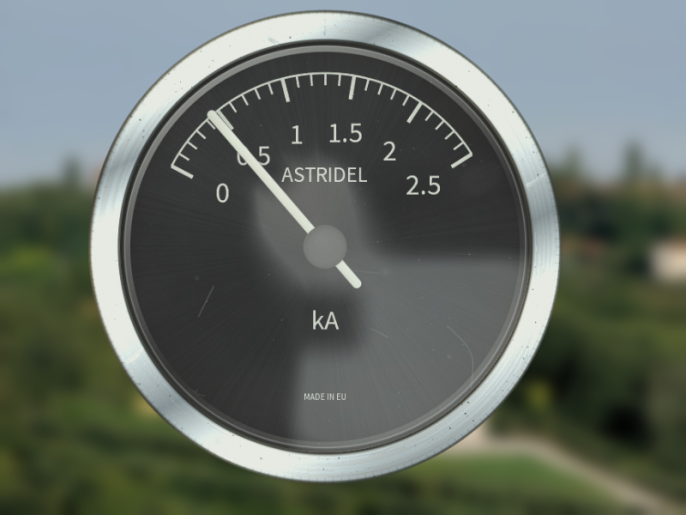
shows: 0.45 kA
